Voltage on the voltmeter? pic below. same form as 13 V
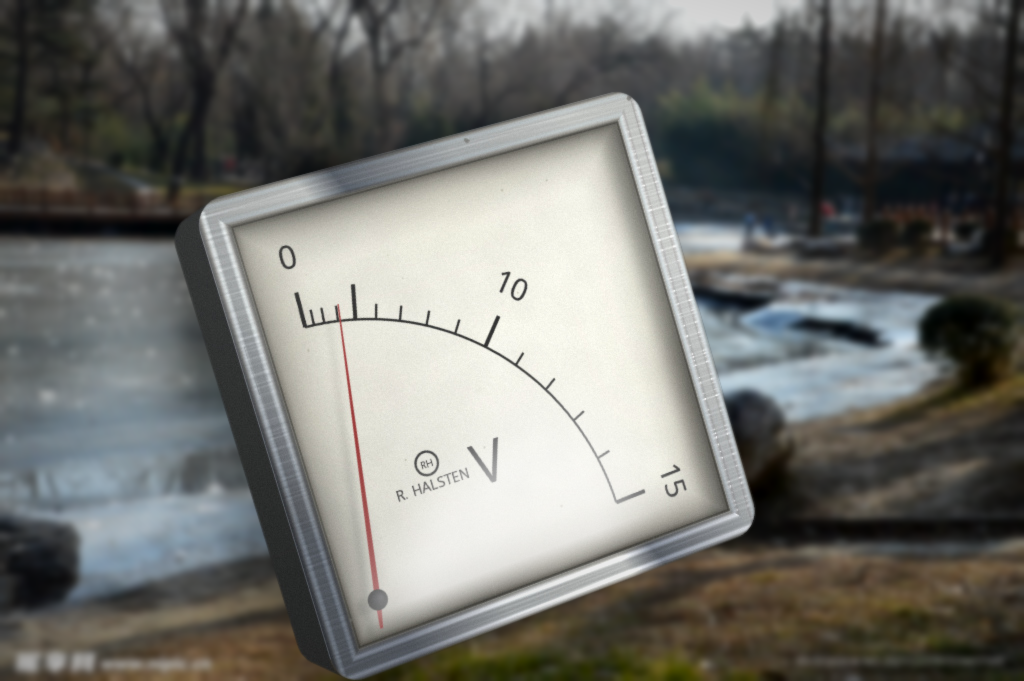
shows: 4 V
